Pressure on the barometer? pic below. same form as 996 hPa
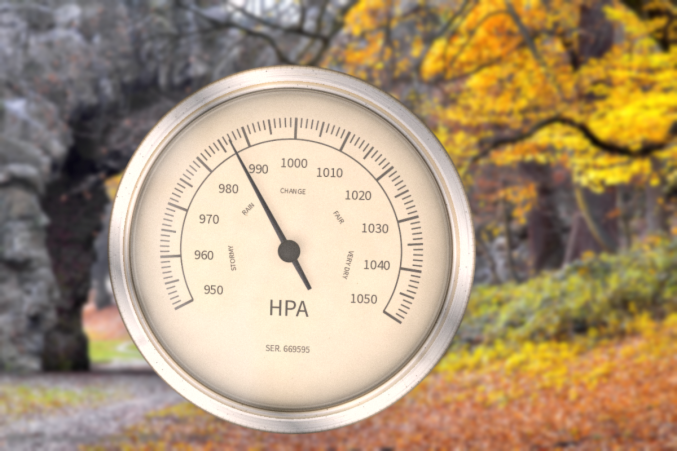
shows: 987 hPa
